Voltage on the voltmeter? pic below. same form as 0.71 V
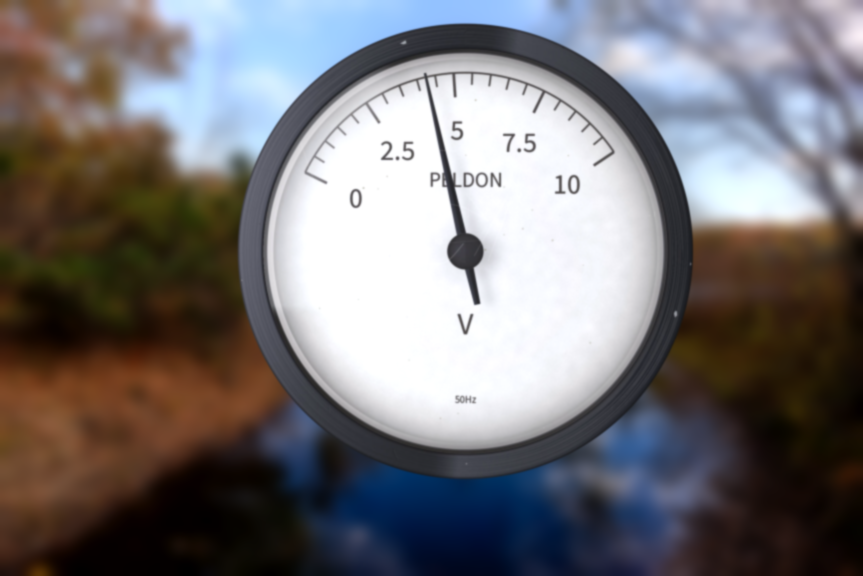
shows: 4.25 V
